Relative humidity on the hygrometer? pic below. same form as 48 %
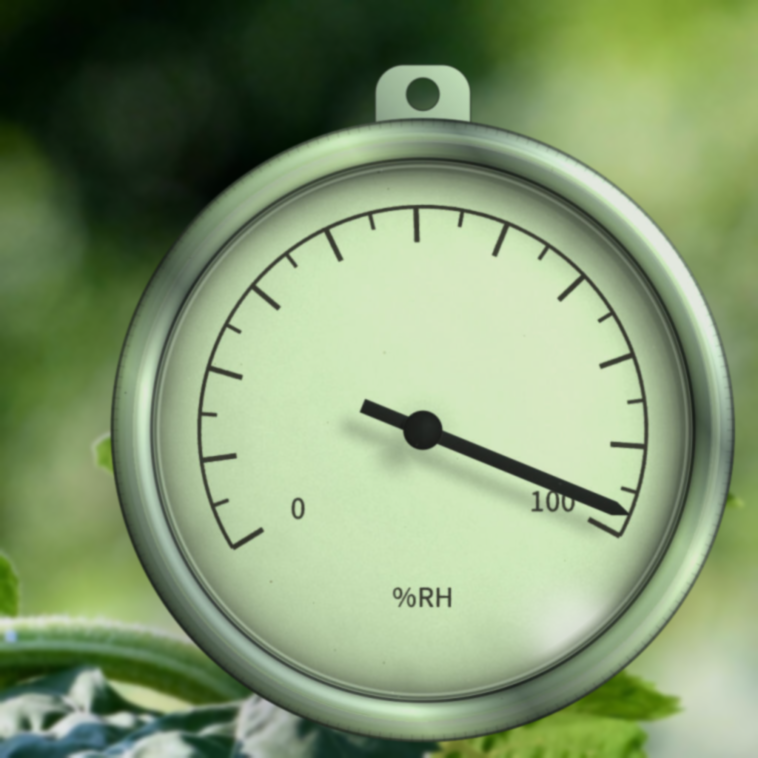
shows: 97.5 %
